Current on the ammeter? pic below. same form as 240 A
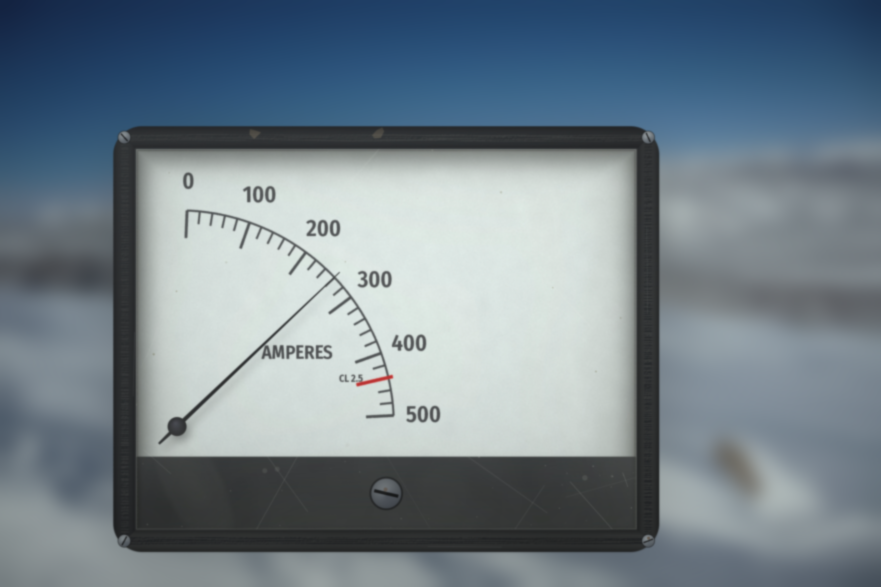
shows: 260 A
